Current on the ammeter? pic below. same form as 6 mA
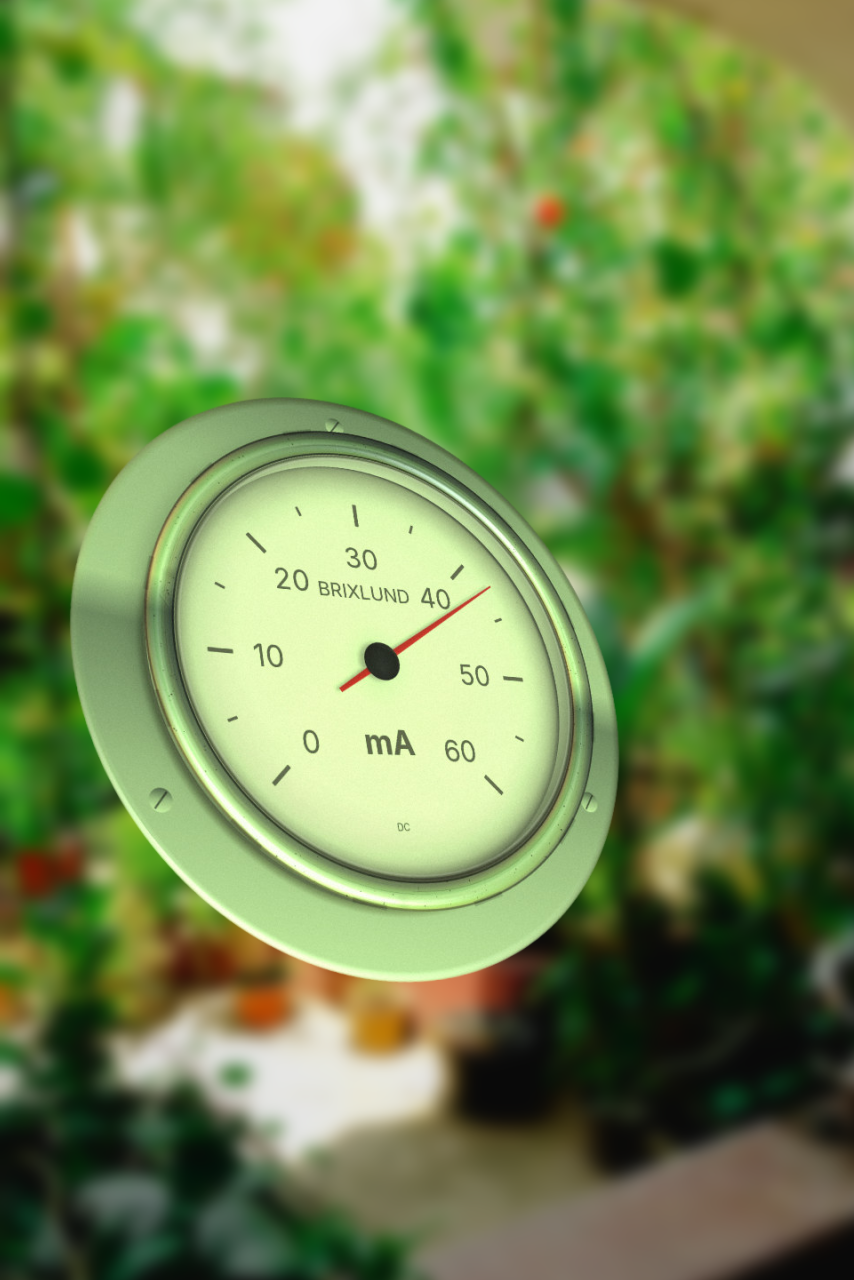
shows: 42.5 mA
